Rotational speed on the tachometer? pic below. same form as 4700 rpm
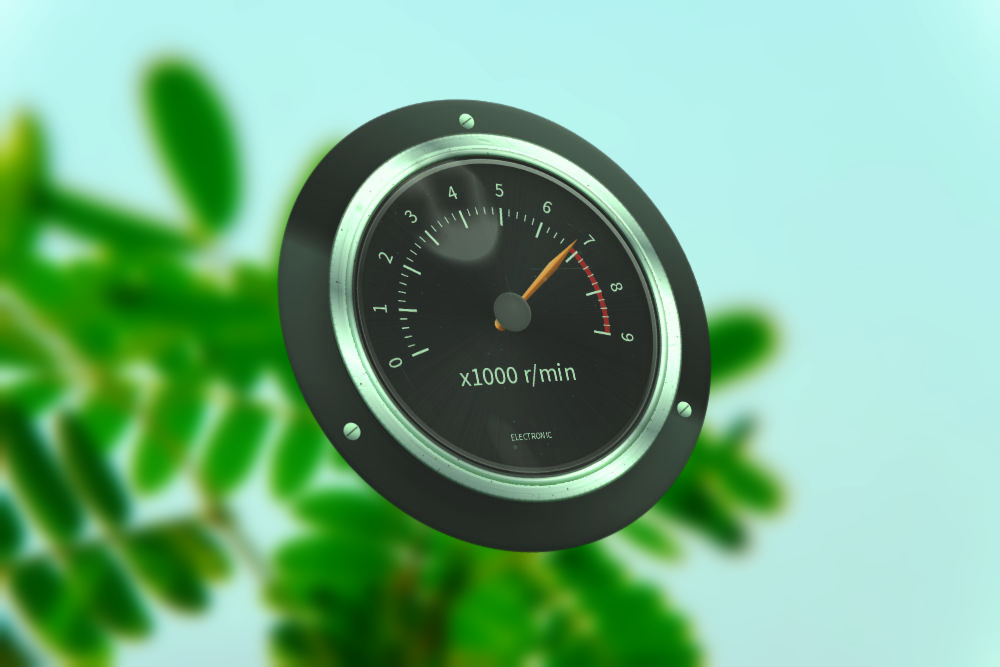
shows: 6800 rpm
